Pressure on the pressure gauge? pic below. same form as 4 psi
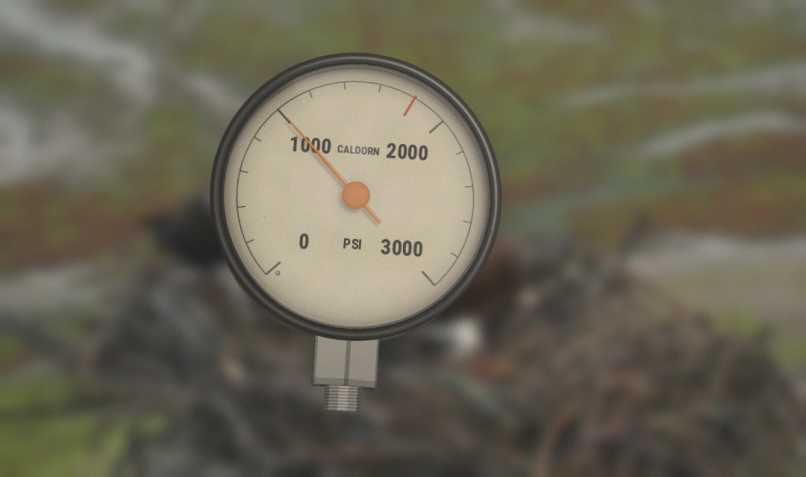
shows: 1000 psi
